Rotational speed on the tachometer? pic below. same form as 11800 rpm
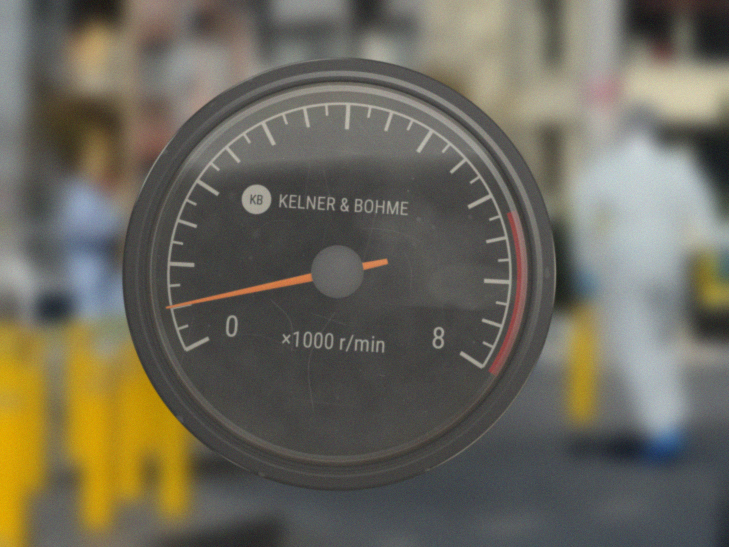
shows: 500 rpm
